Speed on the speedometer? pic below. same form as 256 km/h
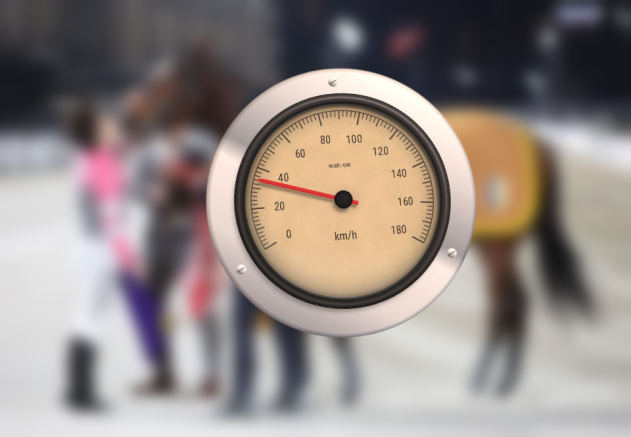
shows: 34 km/h
